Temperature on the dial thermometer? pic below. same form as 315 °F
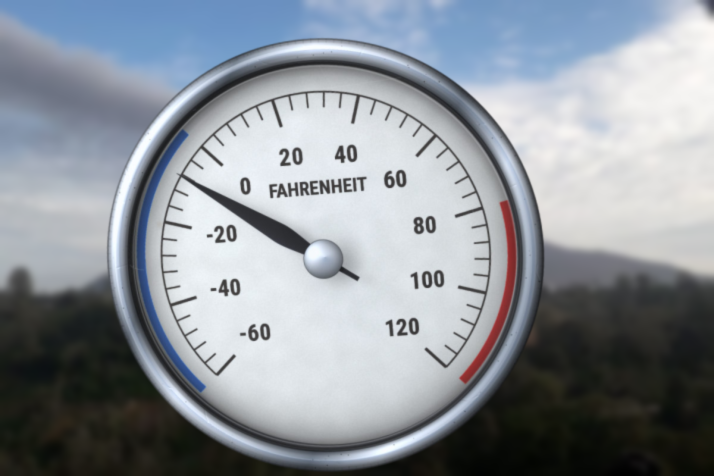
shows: -8 °F
